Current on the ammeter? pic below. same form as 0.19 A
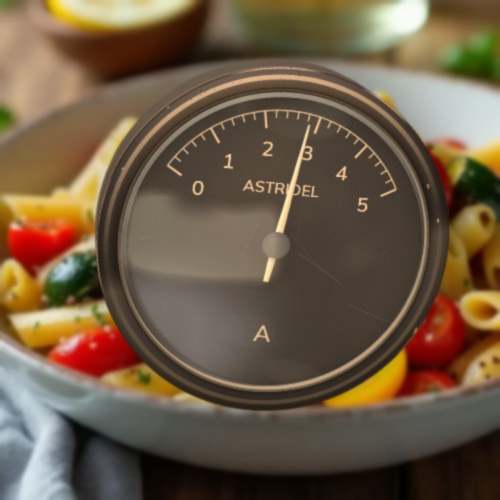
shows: 2.8 A
